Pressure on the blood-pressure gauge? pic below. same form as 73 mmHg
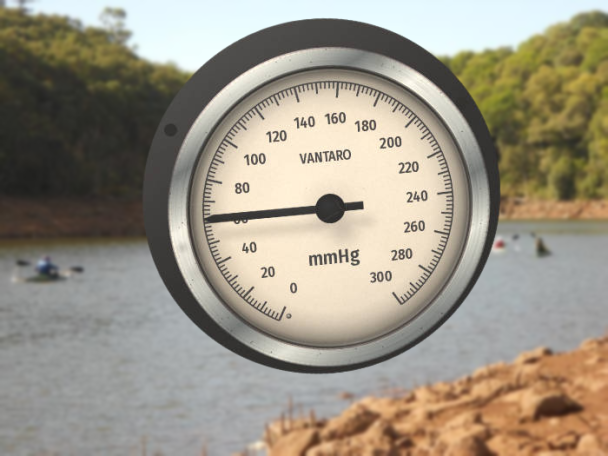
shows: 62 mmHg
